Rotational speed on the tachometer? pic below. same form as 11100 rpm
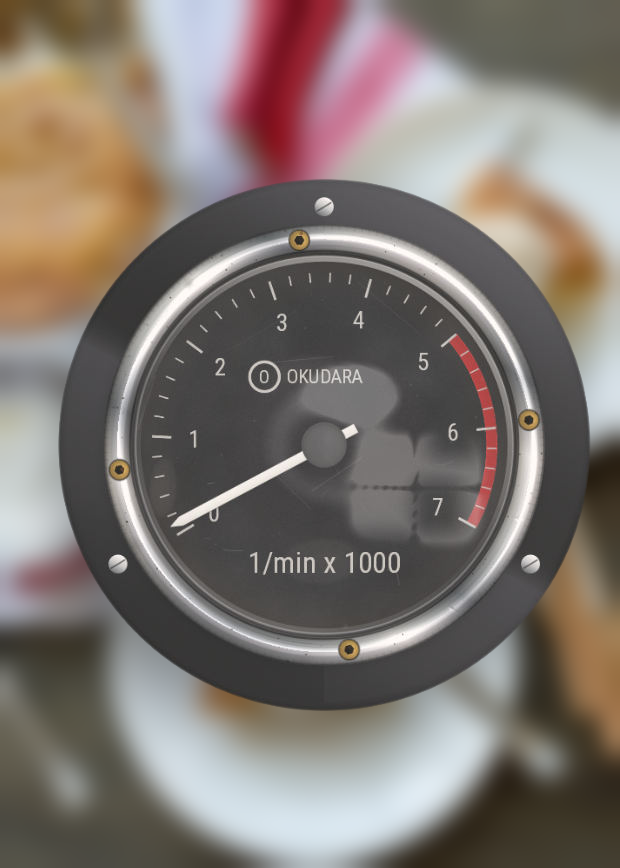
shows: 100 rpm
